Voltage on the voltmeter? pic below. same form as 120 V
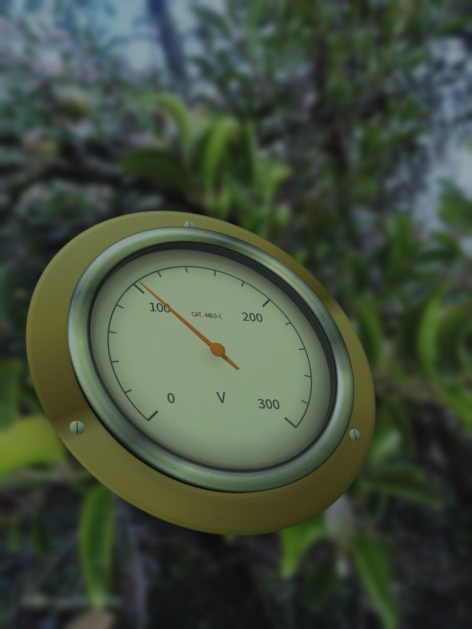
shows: 100 V
